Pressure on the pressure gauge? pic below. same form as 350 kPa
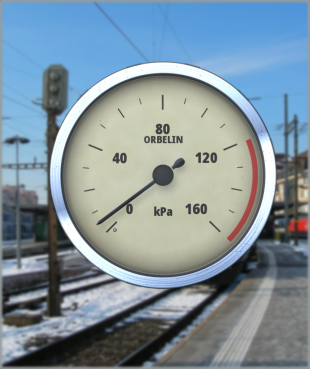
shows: 5 kPa
